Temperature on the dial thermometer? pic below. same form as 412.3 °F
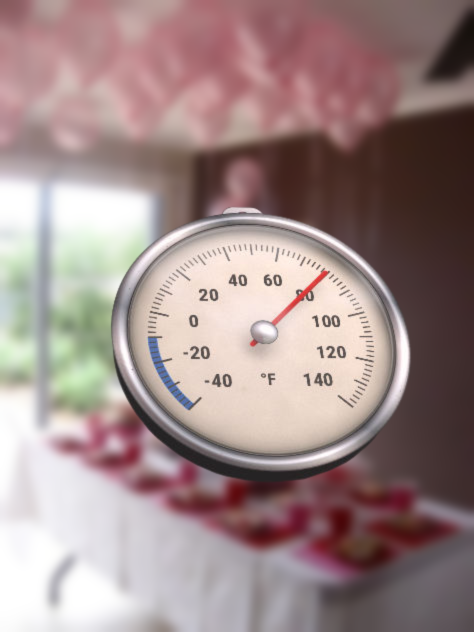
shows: 80 °F
